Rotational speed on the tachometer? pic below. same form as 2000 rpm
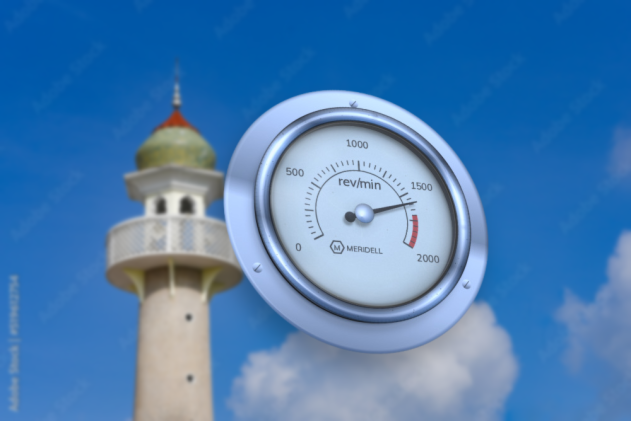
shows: 1600 rpm
